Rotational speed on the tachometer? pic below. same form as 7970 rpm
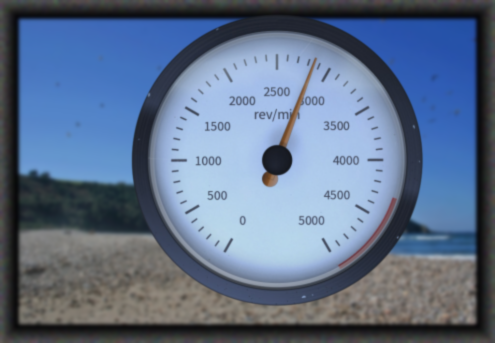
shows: 2850 rpm
